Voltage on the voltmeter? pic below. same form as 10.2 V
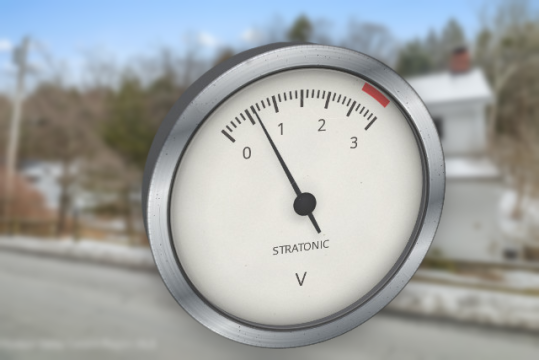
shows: 0.6 V
